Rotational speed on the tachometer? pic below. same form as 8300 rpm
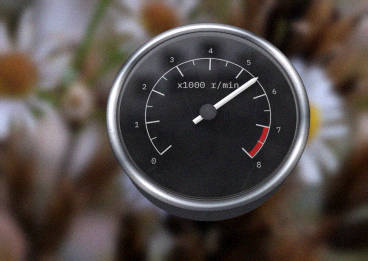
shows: 5500 rpm
